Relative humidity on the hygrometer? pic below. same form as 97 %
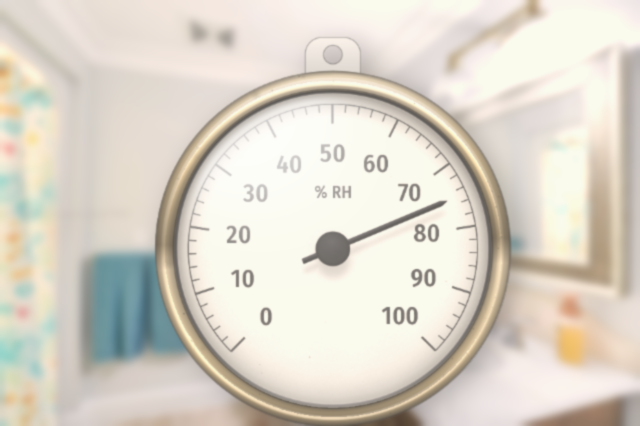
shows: 75 %
